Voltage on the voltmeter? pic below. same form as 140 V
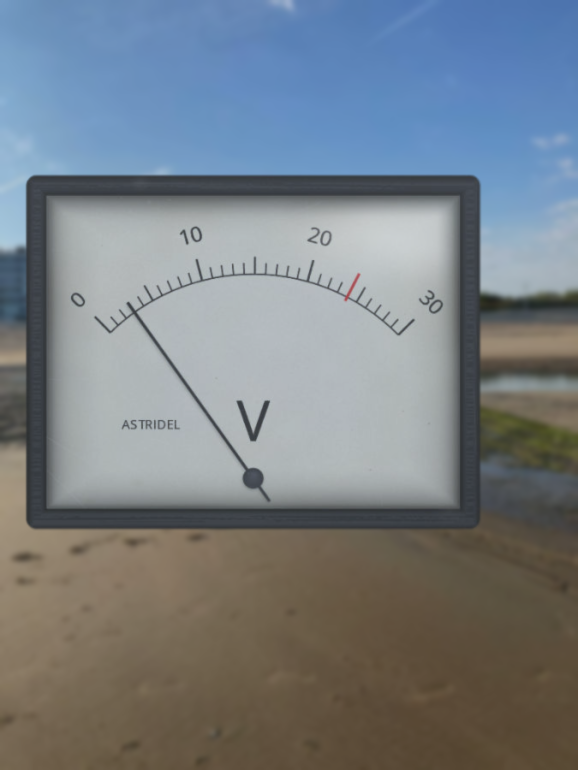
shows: 3 V
